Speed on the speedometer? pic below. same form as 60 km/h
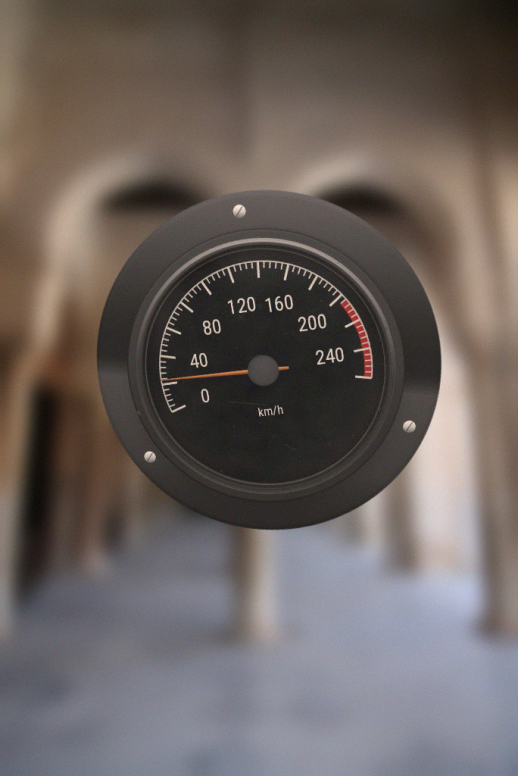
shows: 24 km/h
